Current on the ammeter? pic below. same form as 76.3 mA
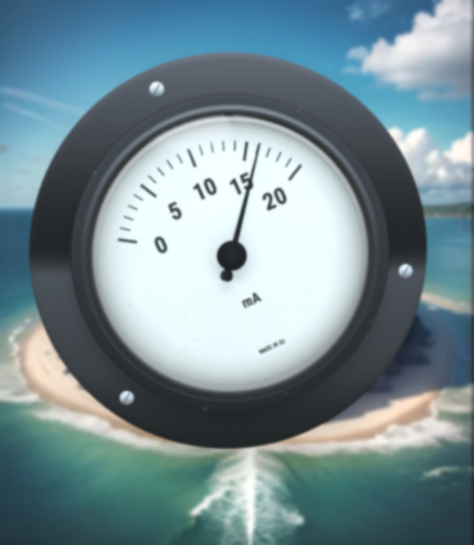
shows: 16 mA
